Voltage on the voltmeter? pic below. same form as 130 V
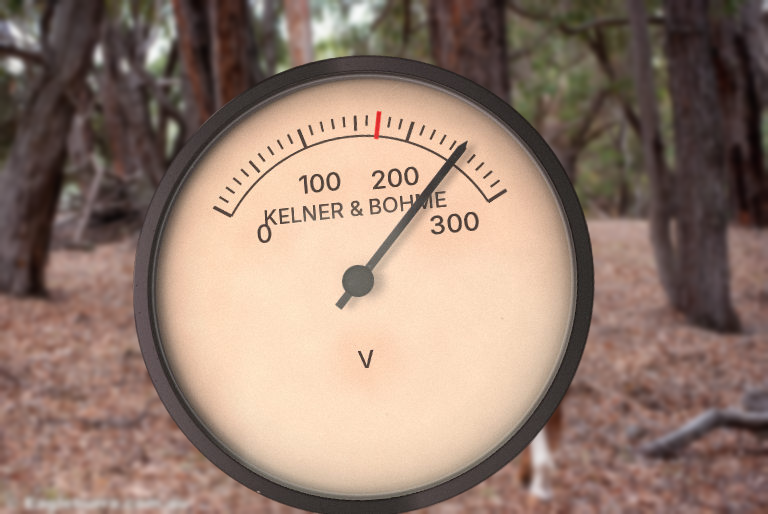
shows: 250 V
